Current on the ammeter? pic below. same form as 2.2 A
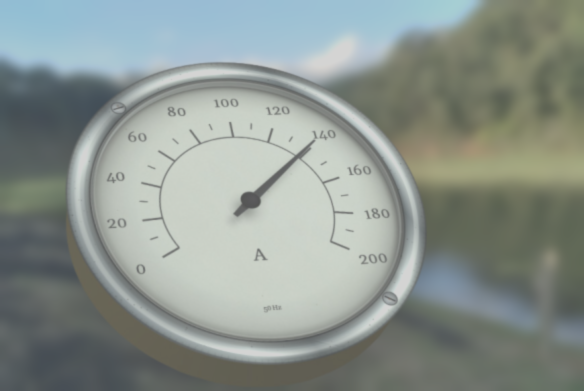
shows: 140 A
